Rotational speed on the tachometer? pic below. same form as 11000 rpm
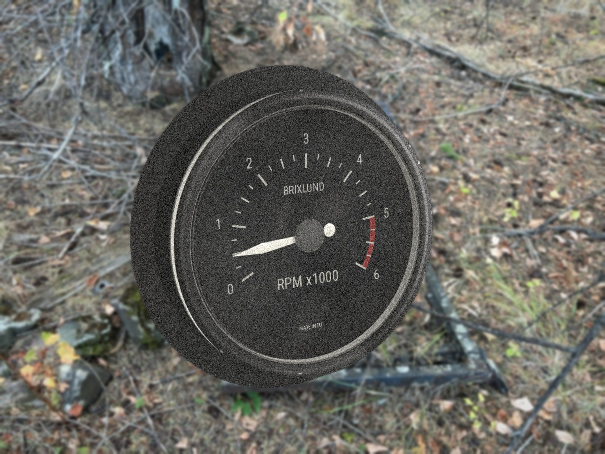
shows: 500 rpm
